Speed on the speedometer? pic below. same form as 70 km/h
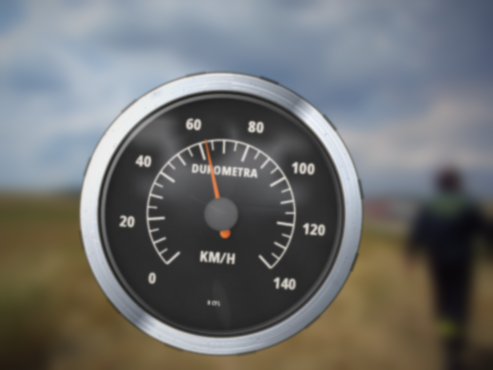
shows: 62.5 km/h
